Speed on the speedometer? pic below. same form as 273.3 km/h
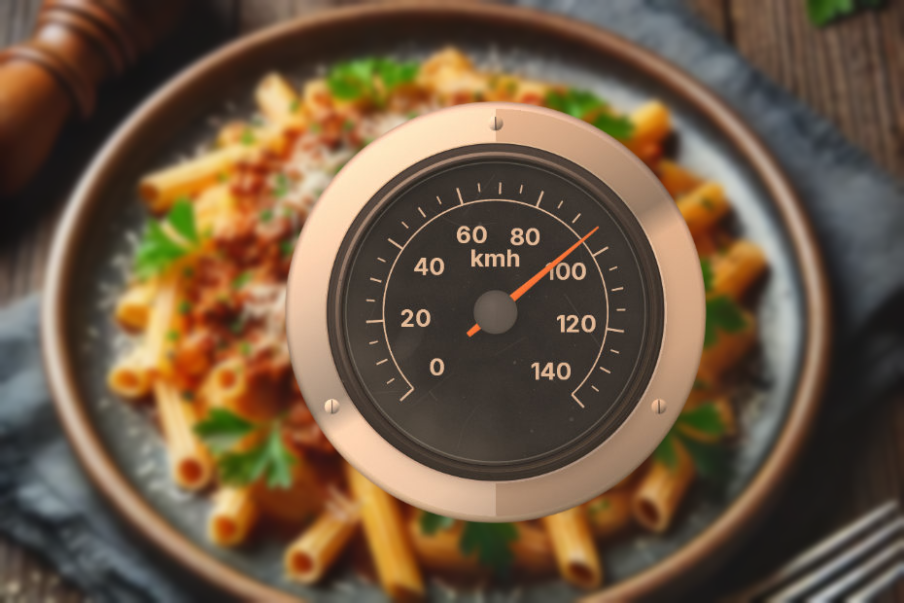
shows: 95 km/h
